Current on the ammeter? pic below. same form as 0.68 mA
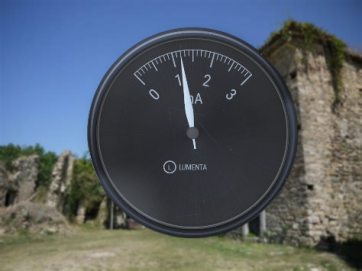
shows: 1.2 mA
